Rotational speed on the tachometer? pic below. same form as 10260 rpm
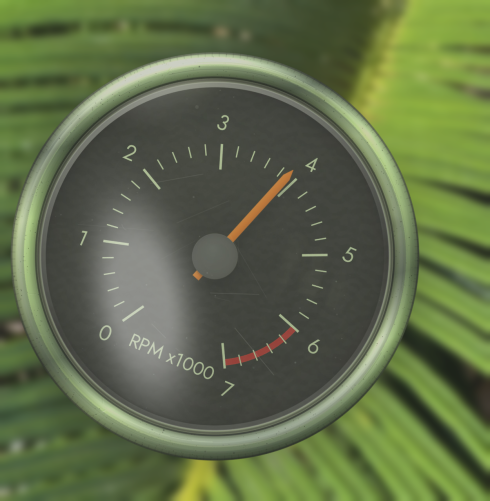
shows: 3900 rpm
